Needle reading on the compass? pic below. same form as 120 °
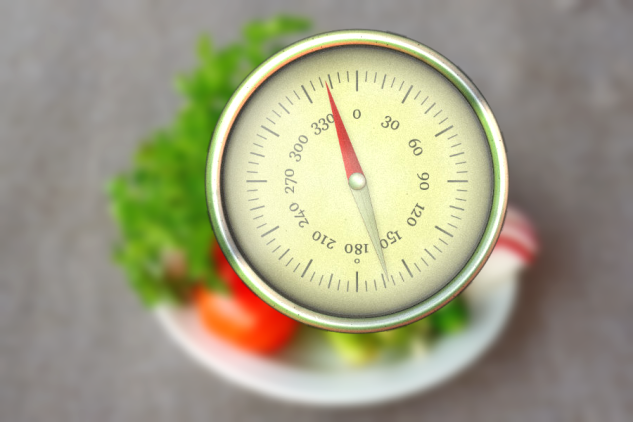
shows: 342.5 °
